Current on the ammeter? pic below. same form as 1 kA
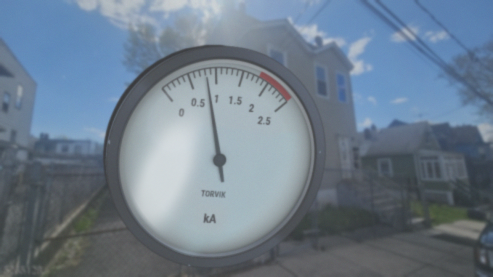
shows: 0.8 kA
